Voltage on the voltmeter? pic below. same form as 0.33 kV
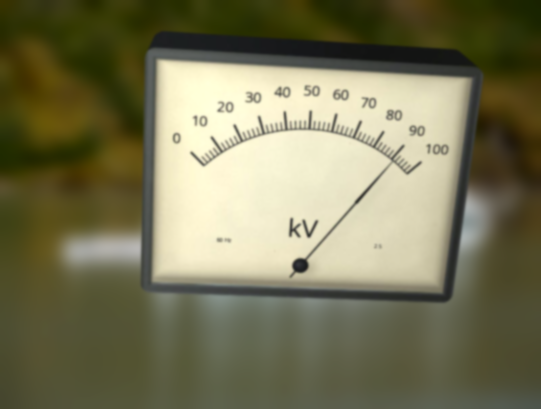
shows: 90 kV
